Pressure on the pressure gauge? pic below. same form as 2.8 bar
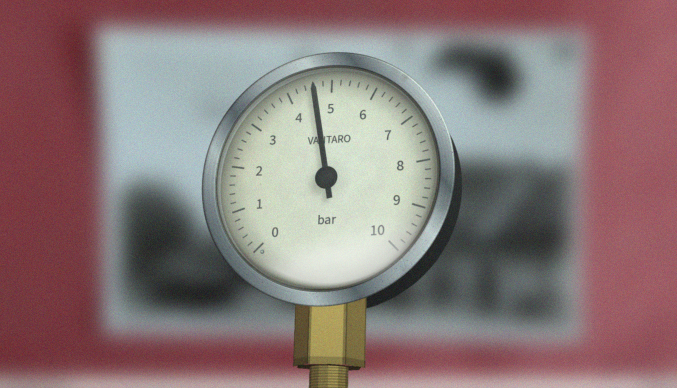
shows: 4.6 bar
